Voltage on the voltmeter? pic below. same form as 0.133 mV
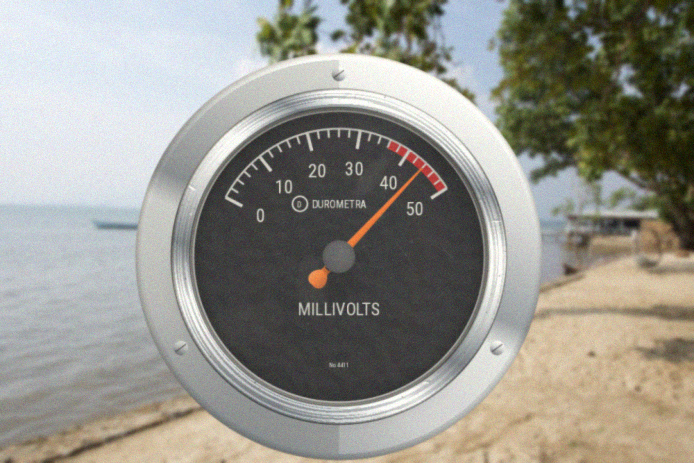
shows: 44 mV
